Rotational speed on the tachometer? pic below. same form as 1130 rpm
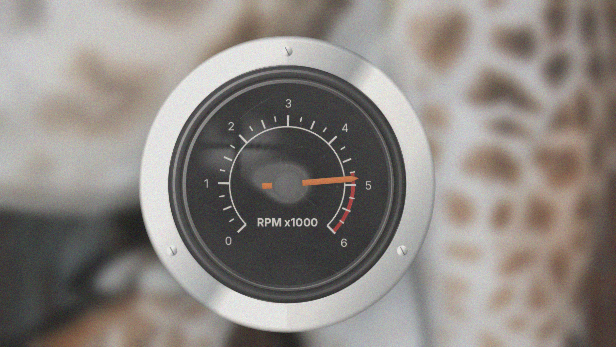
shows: 4875 rpm
